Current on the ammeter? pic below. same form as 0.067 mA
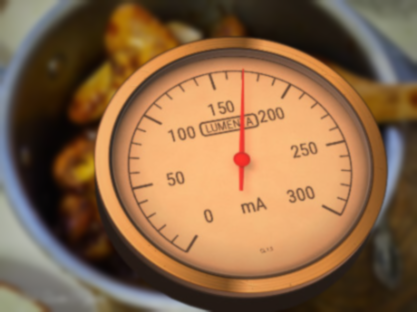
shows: 170 mA
